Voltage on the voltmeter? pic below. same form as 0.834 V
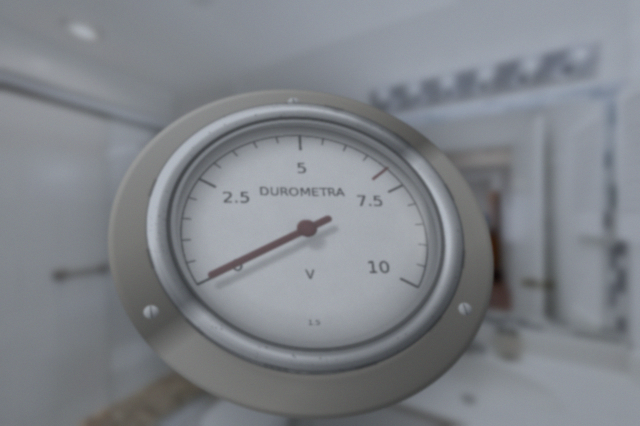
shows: 0 V
